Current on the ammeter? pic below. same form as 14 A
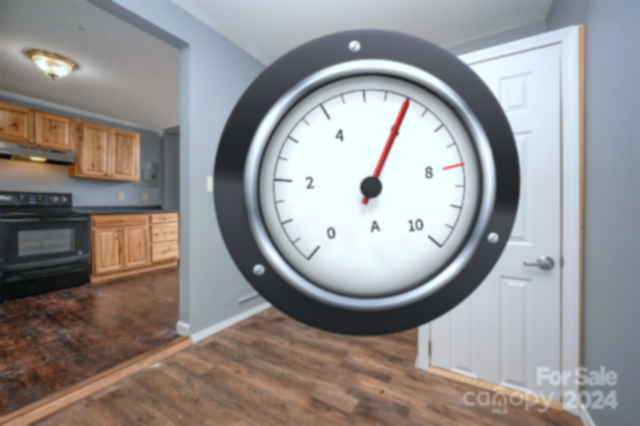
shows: 6 A
